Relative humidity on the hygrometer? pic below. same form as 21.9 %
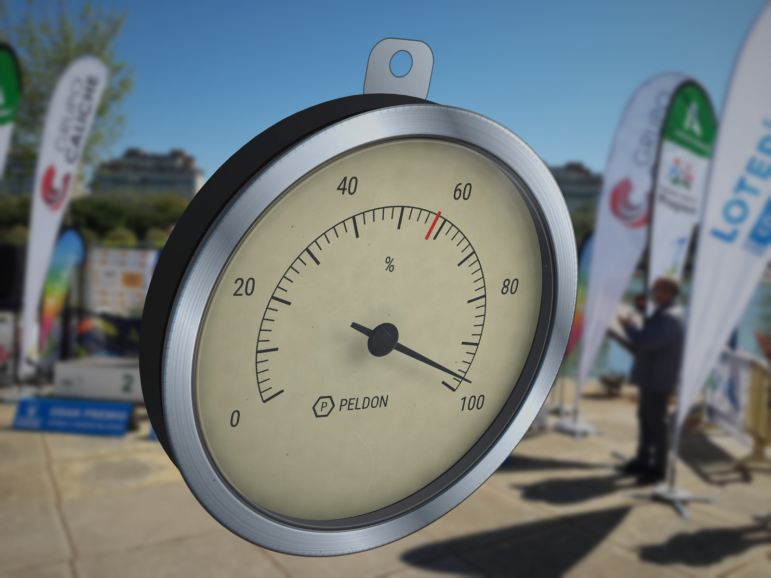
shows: 97 %
